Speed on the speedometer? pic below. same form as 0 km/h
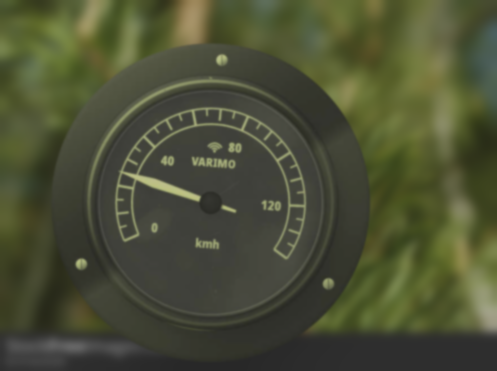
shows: 25 km/h
